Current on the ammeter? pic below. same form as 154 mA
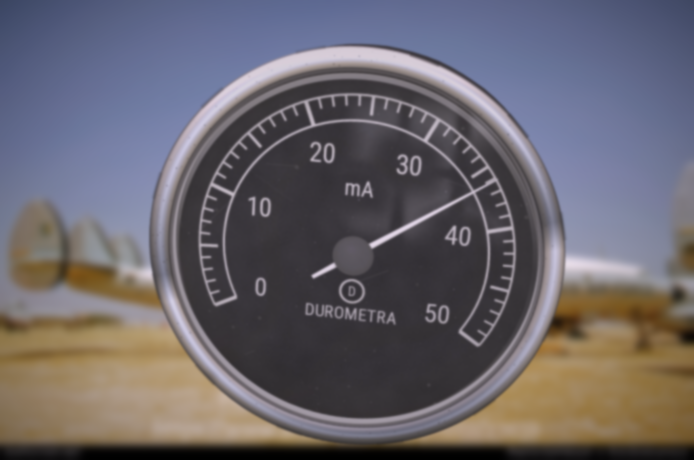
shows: 36 mA
